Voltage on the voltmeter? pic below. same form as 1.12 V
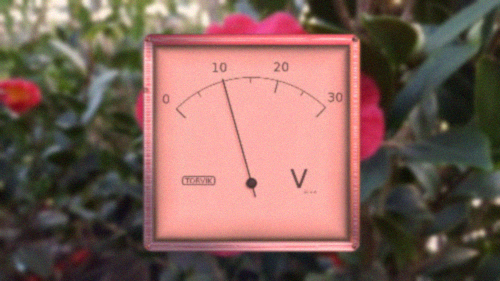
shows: 10 V
